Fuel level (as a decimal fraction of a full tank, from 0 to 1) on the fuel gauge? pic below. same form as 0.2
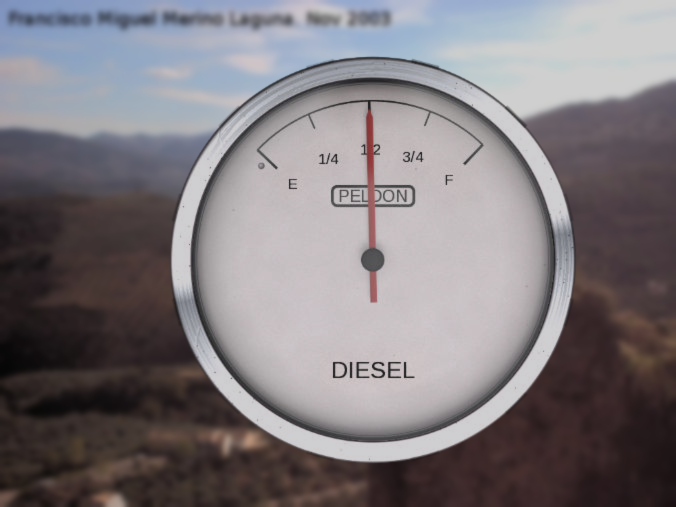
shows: 0.5
